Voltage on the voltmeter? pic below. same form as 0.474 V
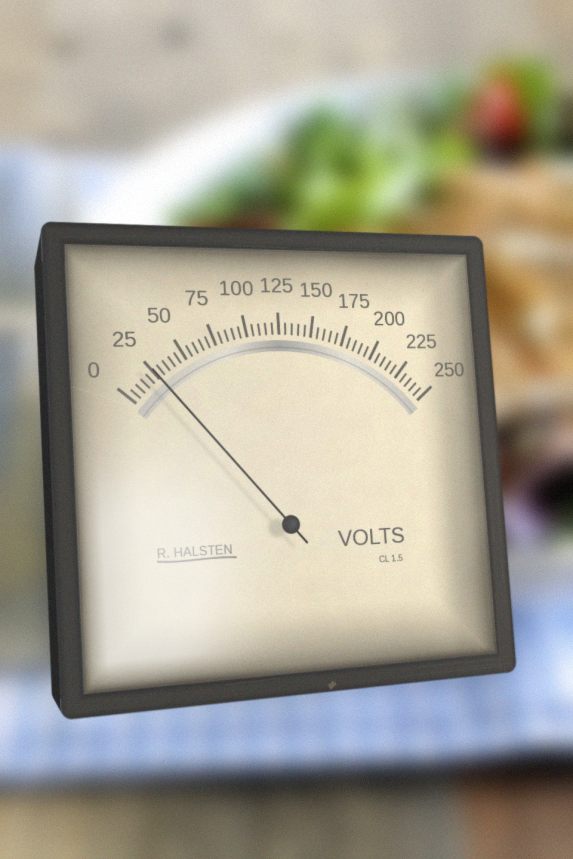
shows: 25 V
